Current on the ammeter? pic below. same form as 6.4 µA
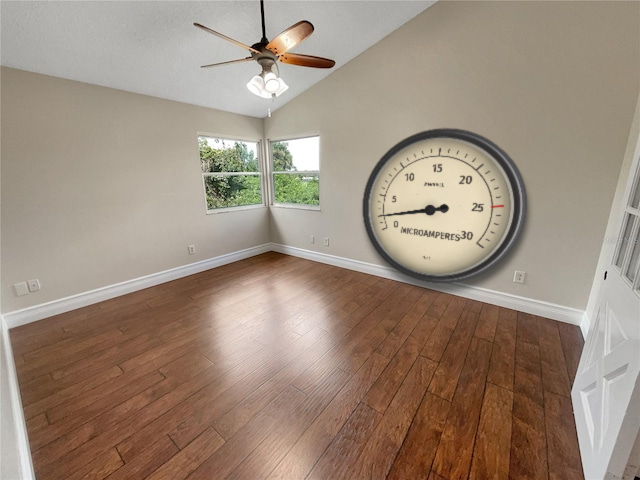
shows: 2 µA
